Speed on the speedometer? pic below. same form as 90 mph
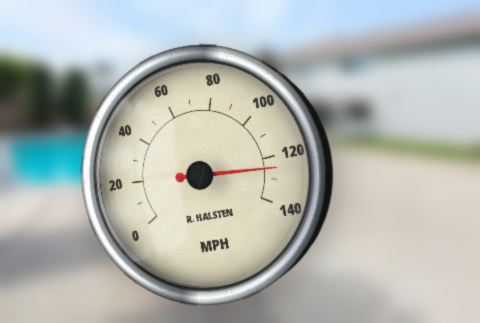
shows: 125 mph
